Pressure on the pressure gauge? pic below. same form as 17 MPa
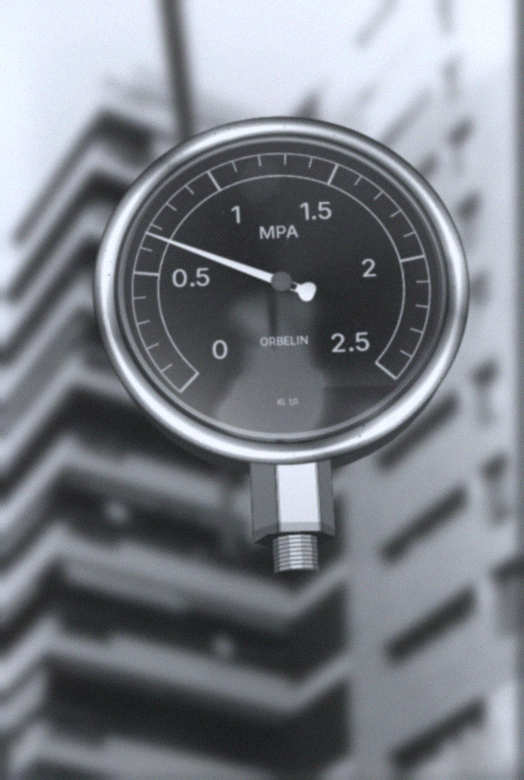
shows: 0.65 MPa
